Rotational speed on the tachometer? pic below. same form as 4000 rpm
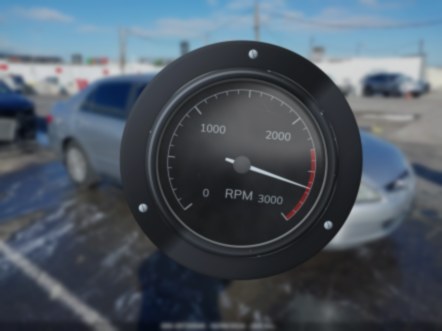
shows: 2650 rpm
